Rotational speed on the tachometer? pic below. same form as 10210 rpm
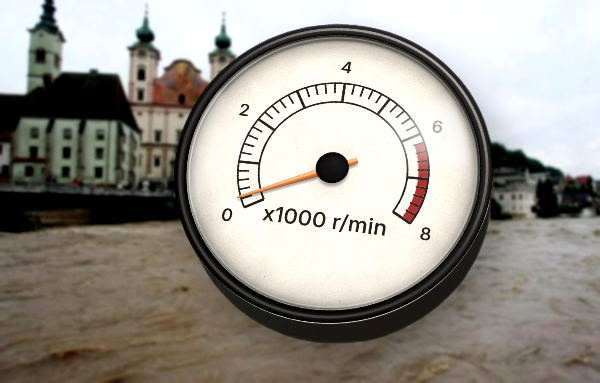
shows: 200 rpm
